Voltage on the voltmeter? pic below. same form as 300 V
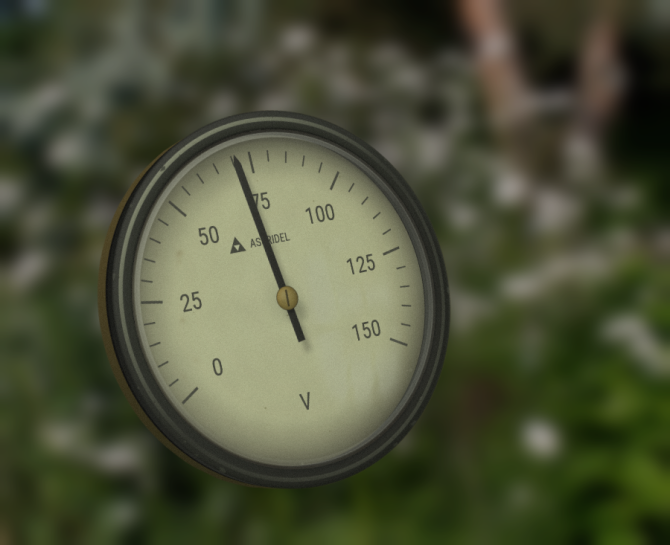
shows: 70 V
